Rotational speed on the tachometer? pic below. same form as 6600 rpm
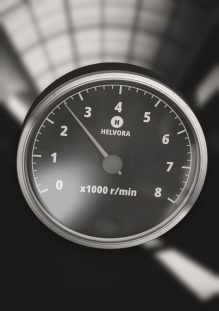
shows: 2600 rpm
